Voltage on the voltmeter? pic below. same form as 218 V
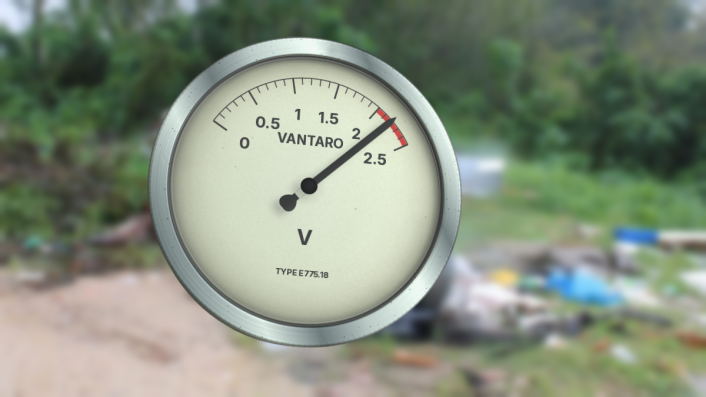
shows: 2.2 V
